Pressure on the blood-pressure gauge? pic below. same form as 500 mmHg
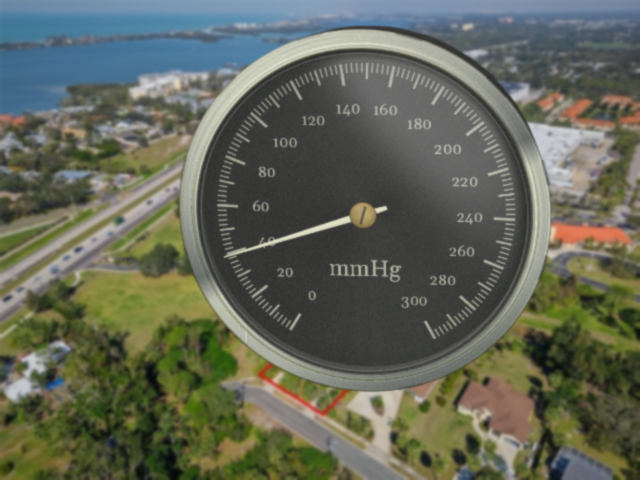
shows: 40 mmHg
